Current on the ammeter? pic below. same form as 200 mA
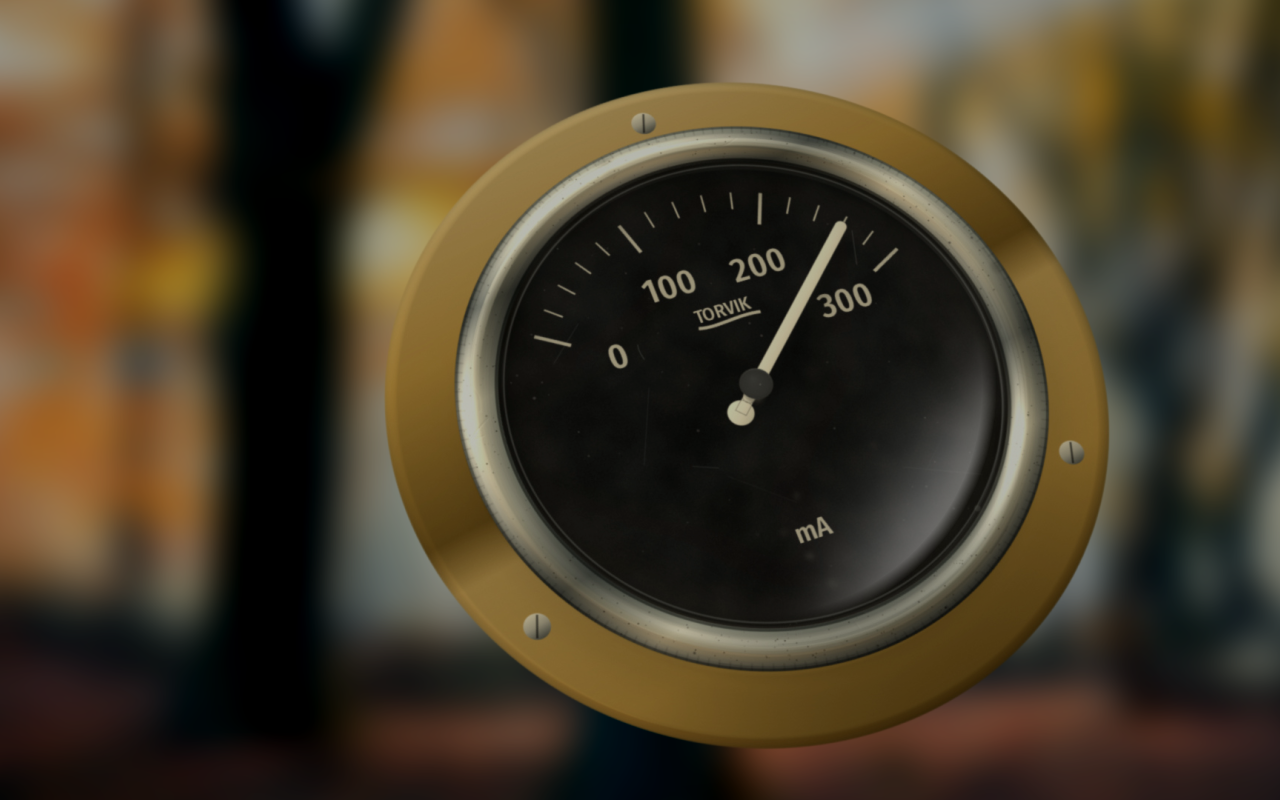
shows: 260 mA
